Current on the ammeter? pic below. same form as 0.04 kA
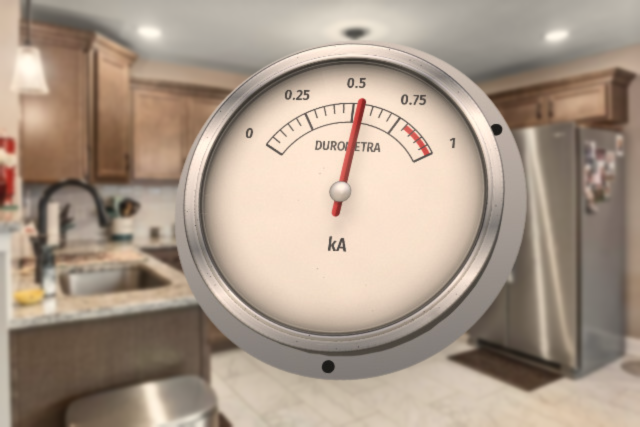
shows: 0.55 kA
